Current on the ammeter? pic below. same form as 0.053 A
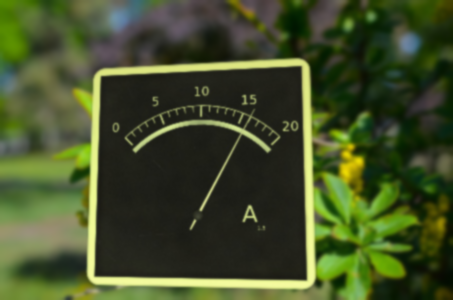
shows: 16 A
